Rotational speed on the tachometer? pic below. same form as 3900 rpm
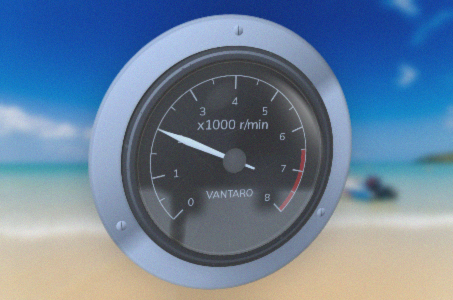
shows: 2000 rpm
